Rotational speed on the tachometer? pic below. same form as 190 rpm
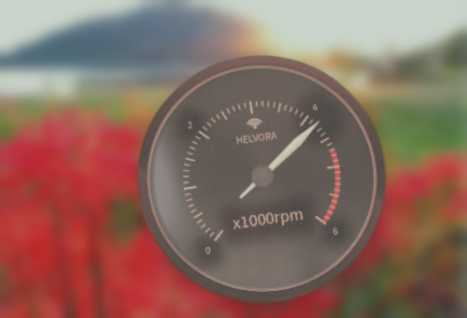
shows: 4200 rpm
